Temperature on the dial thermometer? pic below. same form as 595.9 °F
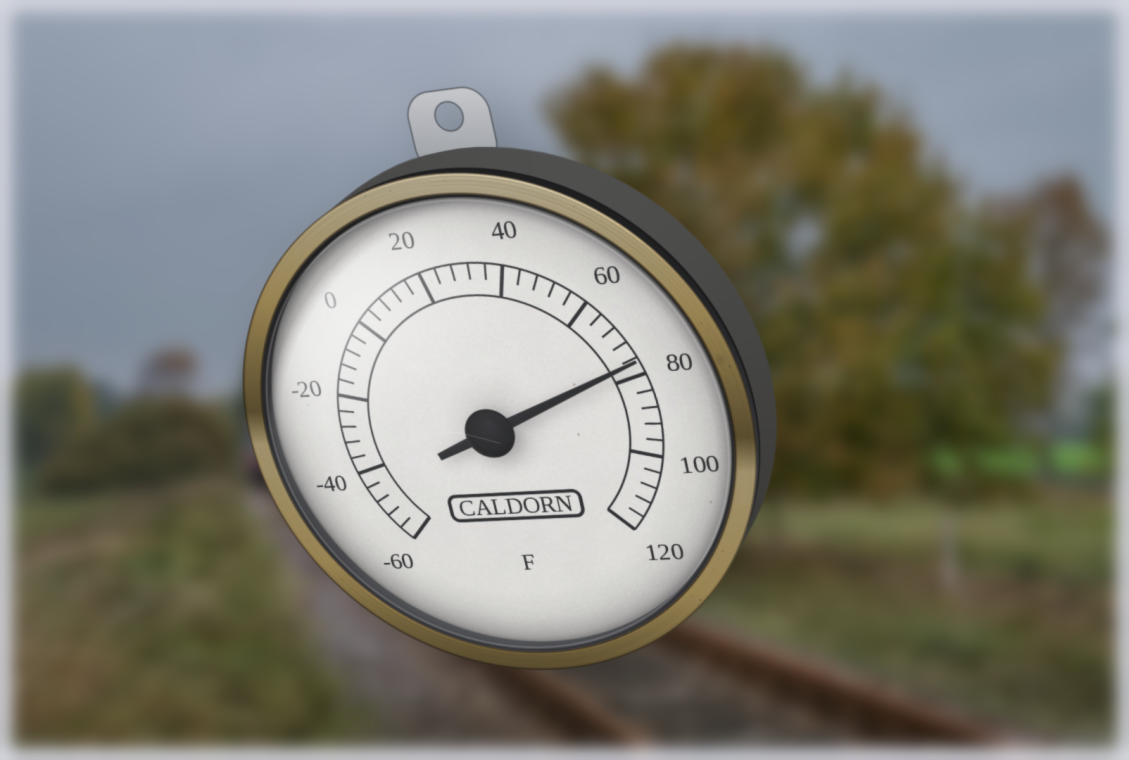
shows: 76 °F
